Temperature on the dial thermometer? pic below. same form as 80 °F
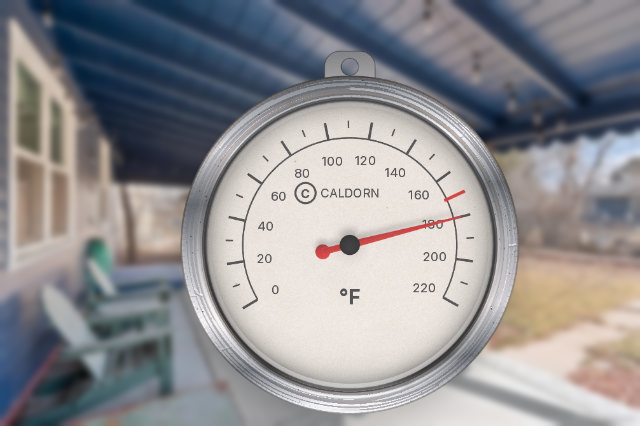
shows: 180 °F
